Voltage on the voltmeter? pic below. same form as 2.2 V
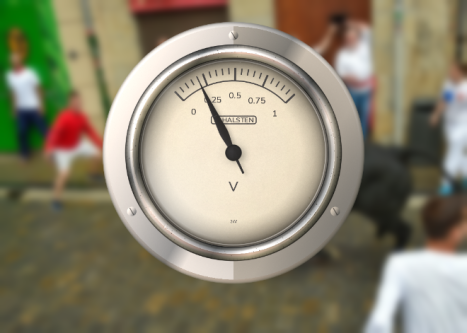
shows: 0.2 V
